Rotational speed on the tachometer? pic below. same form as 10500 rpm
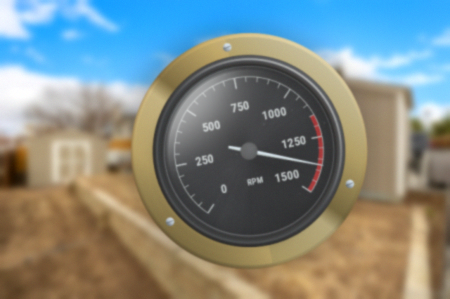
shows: 1375 rpm
